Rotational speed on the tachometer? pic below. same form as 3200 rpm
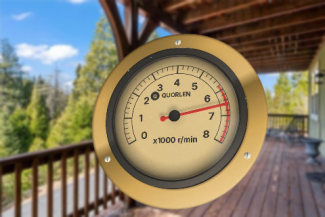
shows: 6600 rpm
